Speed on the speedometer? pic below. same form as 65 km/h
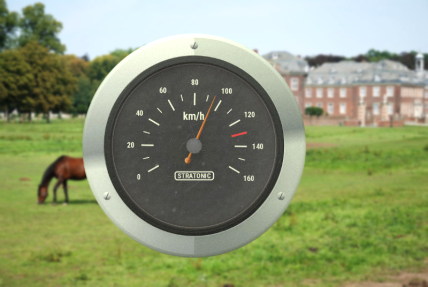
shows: 95 km/h
